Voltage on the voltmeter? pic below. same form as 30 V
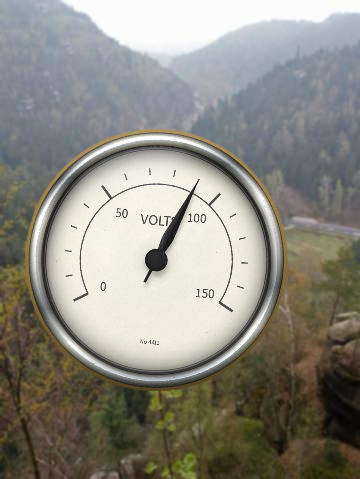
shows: 90 V
